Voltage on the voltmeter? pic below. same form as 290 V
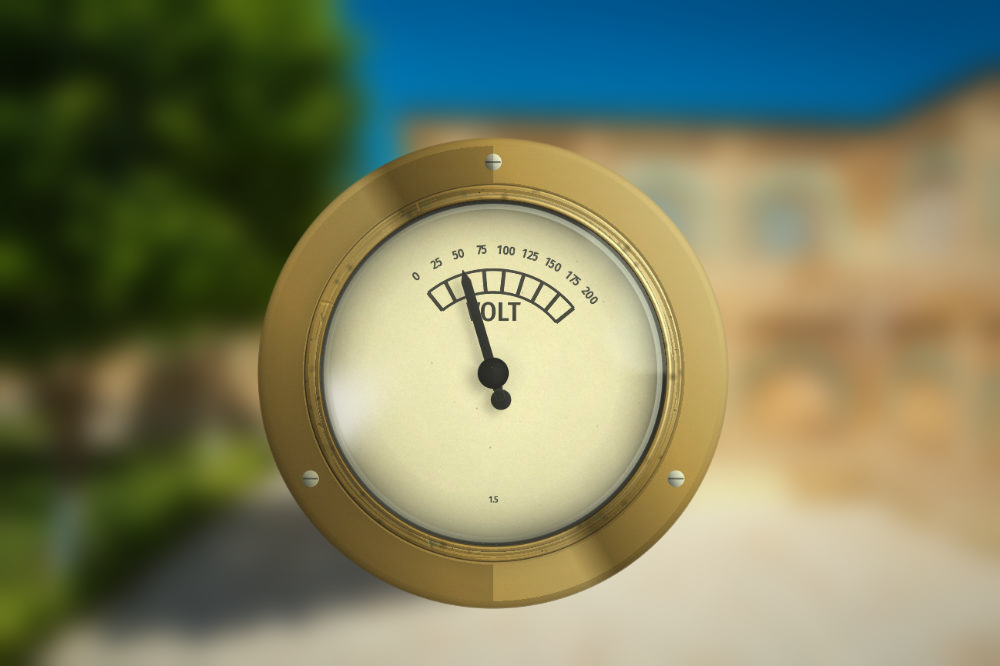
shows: 50 V
